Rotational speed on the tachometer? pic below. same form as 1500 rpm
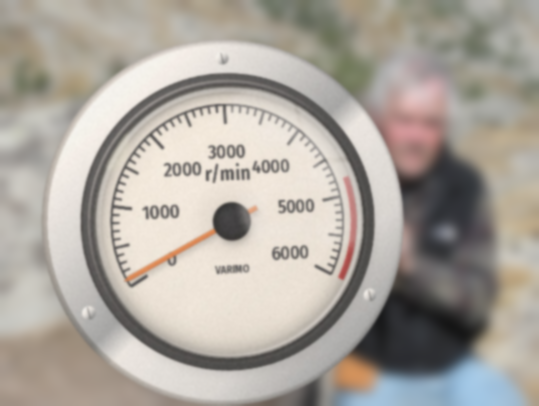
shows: 100 rpm
